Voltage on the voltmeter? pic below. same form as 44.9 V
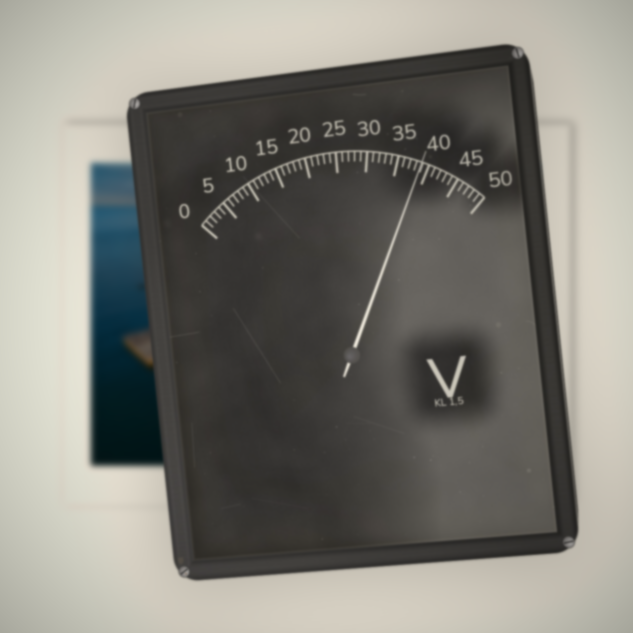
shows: 39 V
